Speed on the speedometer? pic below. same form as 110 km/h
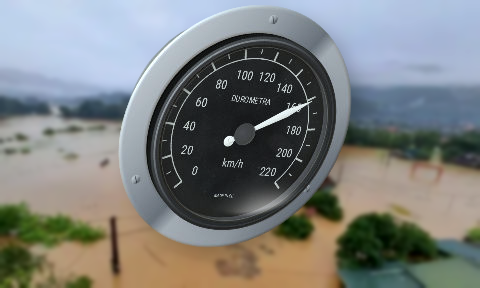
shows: 160 km/h
